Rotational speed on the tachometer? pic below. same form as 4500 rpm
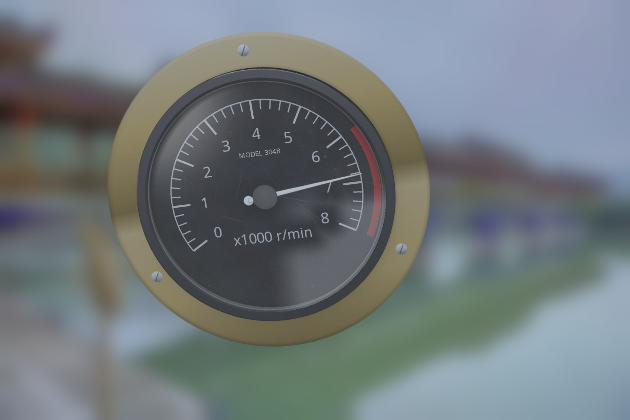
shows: 6800 rpm
